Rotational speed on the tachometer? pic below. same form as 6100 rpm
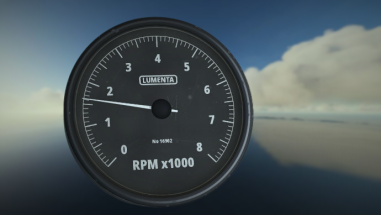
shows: 1600 rpm
